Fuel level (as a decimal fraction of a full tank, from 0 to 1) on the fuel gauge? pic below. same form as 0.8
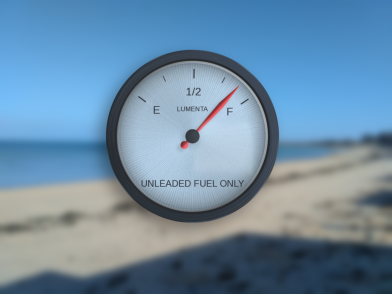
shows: 0.875
